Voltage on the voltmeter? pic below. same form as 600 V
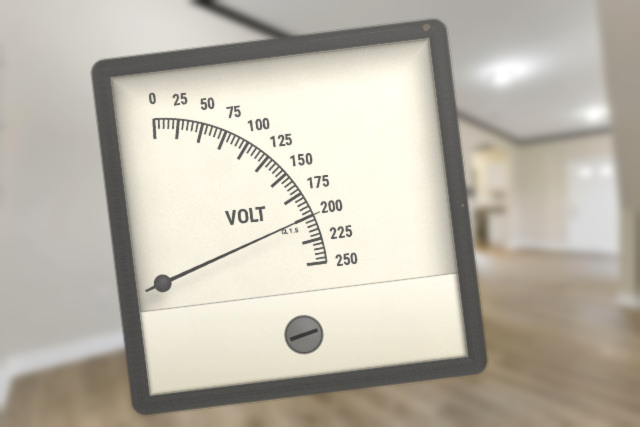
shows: 200 V
